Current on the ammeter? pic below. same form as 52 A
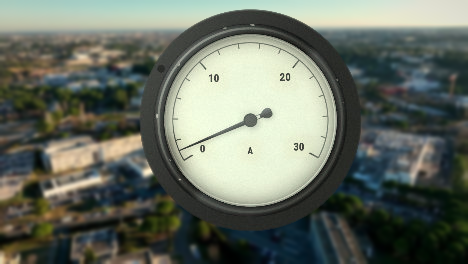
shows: 1 A
